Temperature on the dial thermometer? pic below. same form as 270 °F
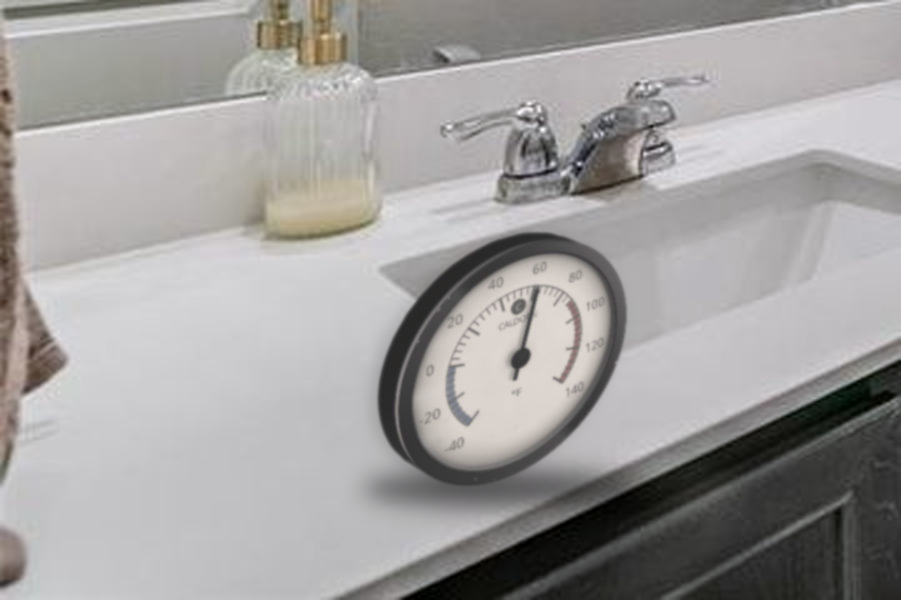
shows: 60 °F
